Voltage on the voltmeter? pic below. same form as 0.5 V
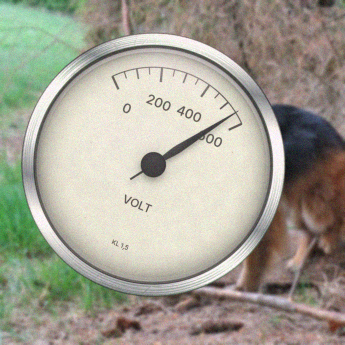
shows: 550 V
